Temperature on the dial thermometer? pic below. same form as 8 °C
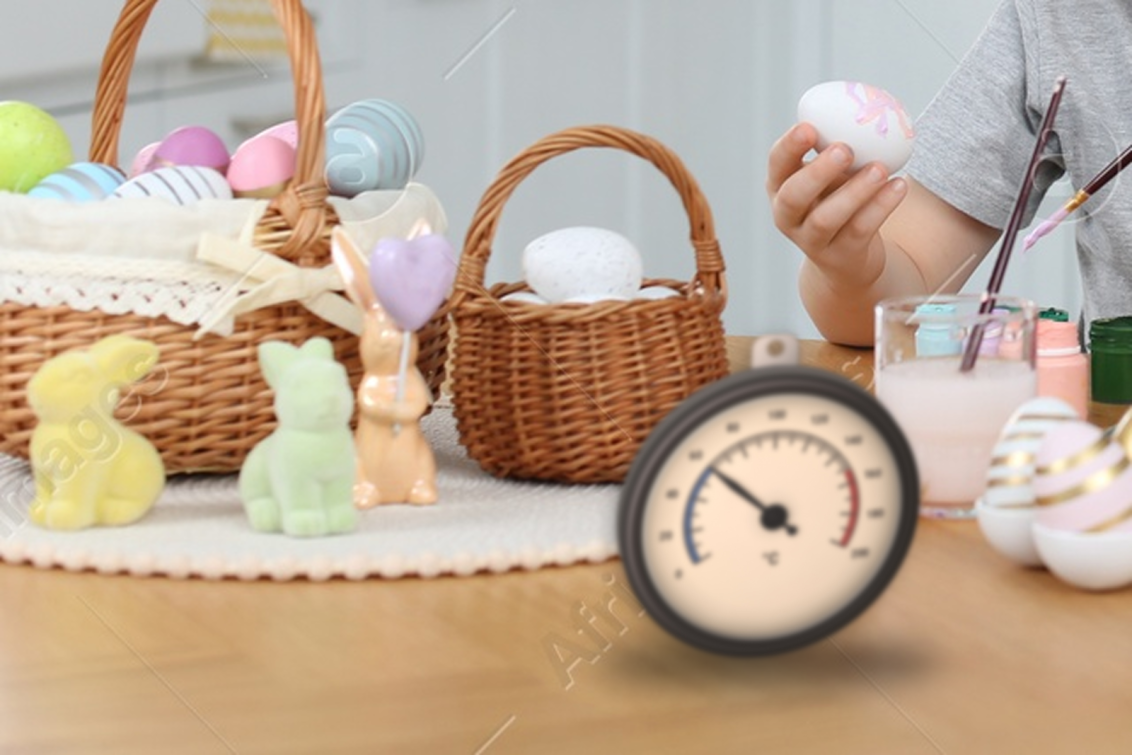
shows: 60 °C
